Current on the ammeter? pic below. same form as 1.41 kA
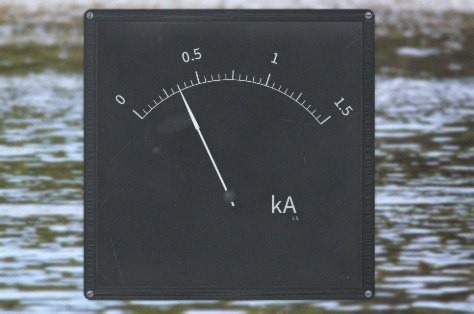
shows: 0.35 kA
